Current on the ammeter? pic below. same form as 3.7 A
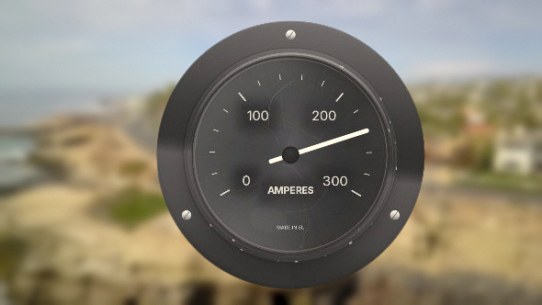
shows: 240 A
